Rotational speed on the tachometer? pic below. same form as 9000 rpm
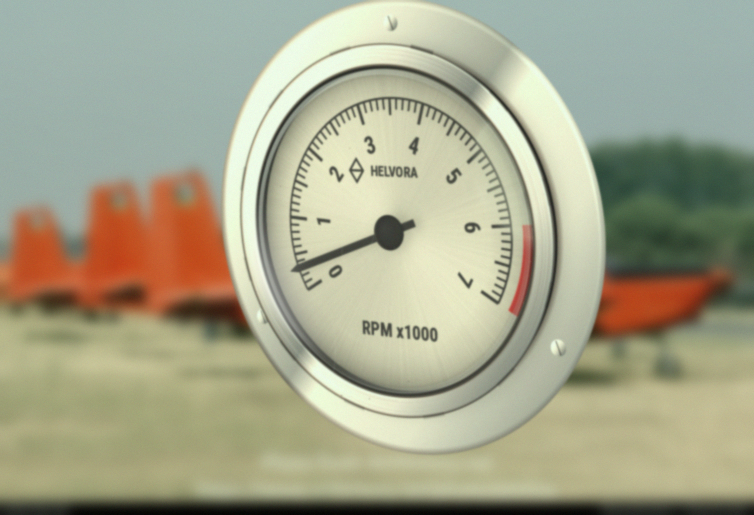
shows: 300 rpm
